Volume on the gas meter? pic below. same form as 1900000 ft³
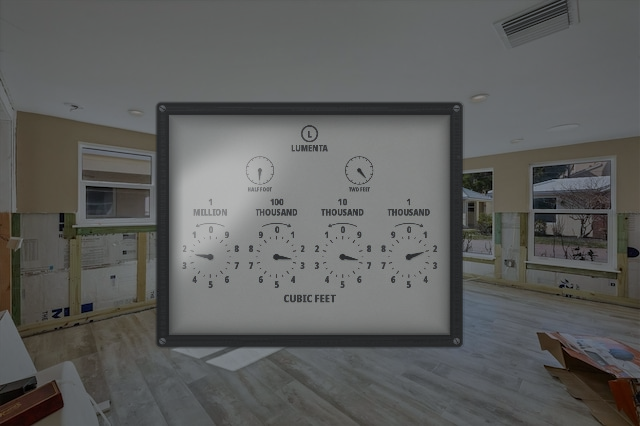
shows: 227200 ft³
